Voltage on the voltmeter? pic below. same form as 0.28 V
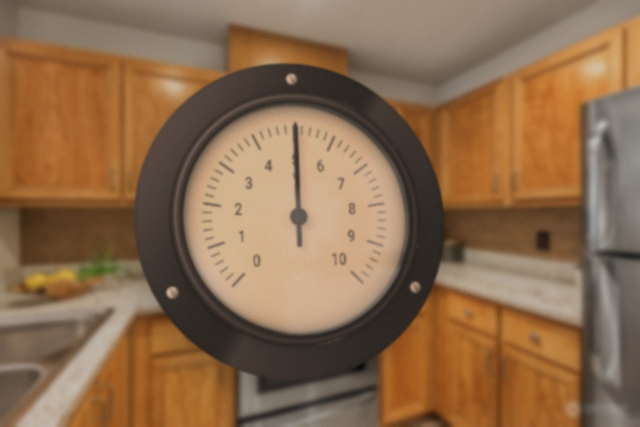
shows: 5 V
